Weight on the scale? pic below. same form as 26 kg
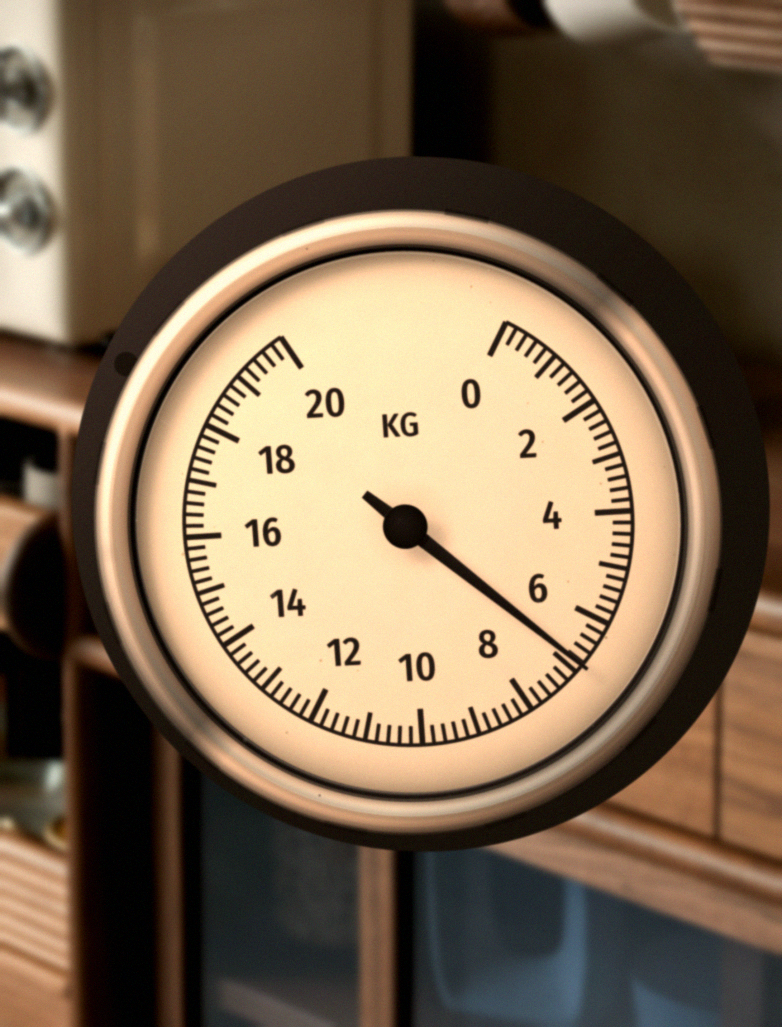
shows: 6.8 kg
